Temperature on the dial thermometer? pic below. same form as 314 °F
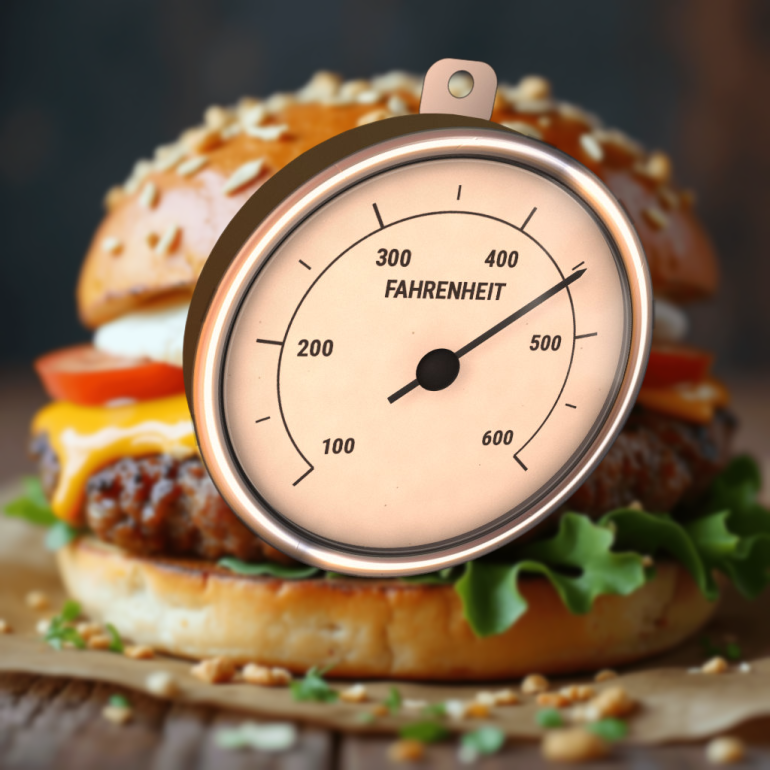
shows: 450 °F
